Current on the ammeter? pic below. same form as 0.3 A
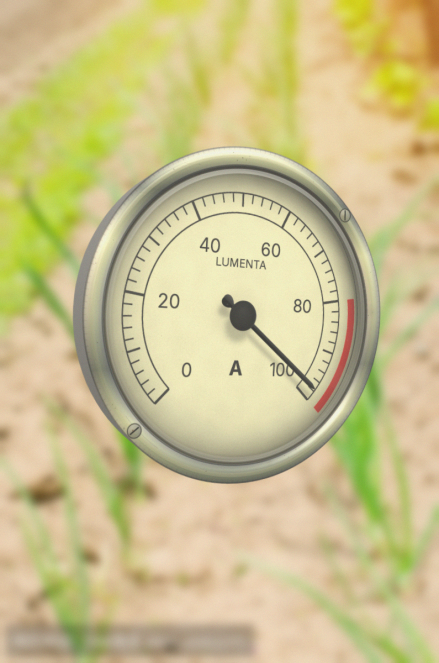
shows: 98 A
